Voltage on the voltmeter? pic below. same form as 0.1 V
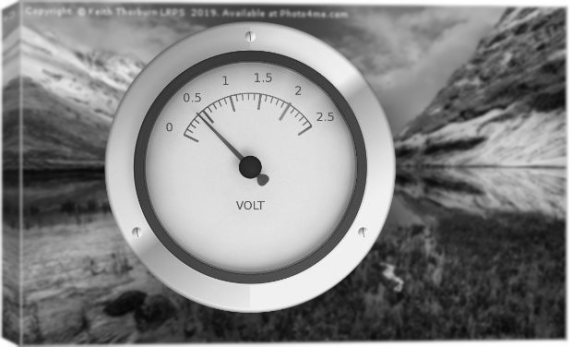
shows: 0.4 V
